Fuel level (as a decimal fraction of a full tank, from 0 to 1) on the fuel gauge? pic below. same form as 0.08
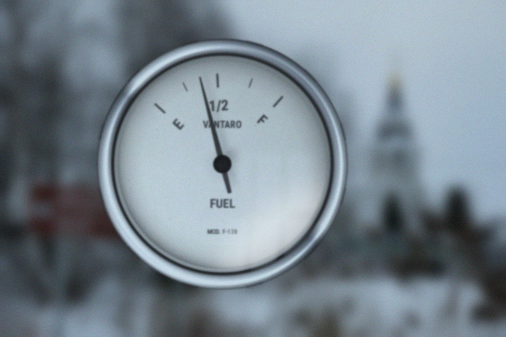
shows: 0.375
